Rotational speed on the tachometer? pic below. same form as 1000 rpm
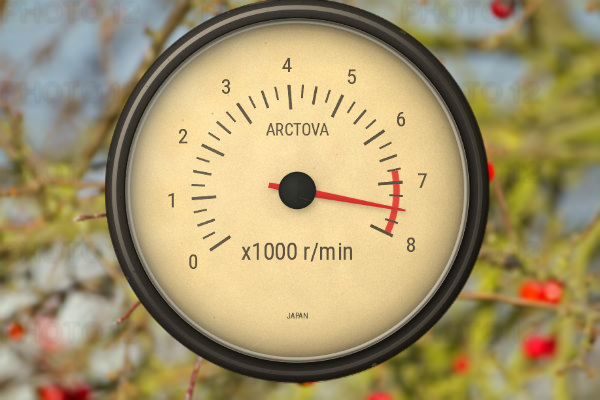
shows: 7500 rpm
